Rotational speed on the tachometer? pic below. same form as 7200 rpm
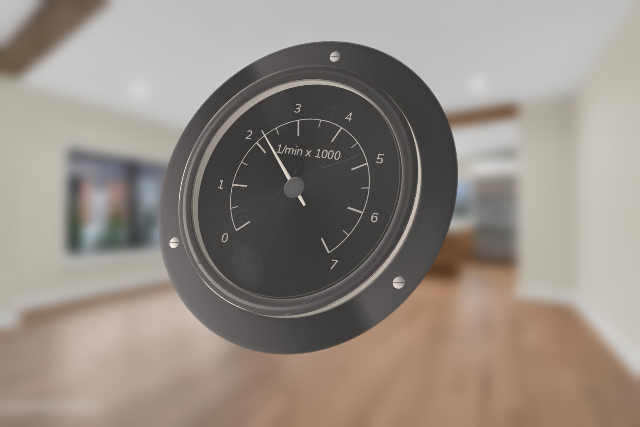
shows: 2250 rpm
